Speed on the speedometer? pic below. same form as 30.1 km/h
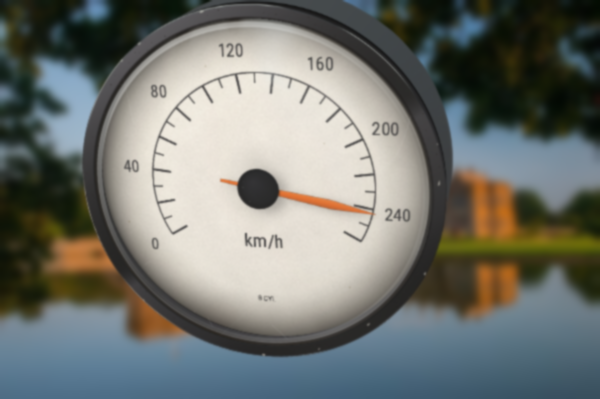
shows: 240 km/h
